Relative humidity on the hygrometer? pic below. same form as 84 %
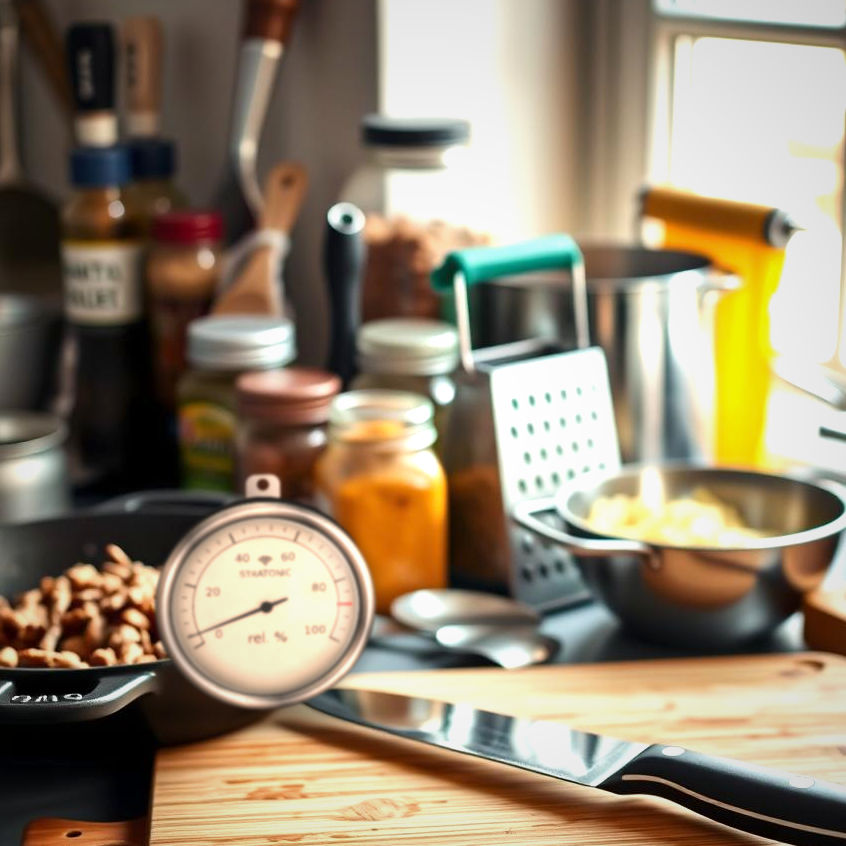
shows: 4 %
